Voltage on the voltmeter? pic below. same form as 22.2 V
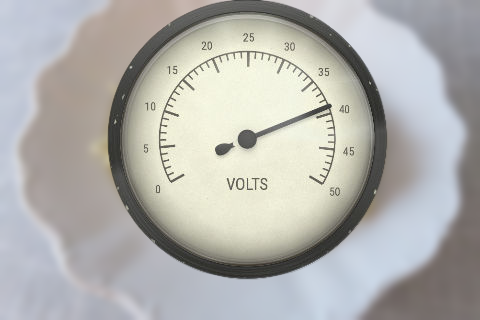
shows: 39 V
